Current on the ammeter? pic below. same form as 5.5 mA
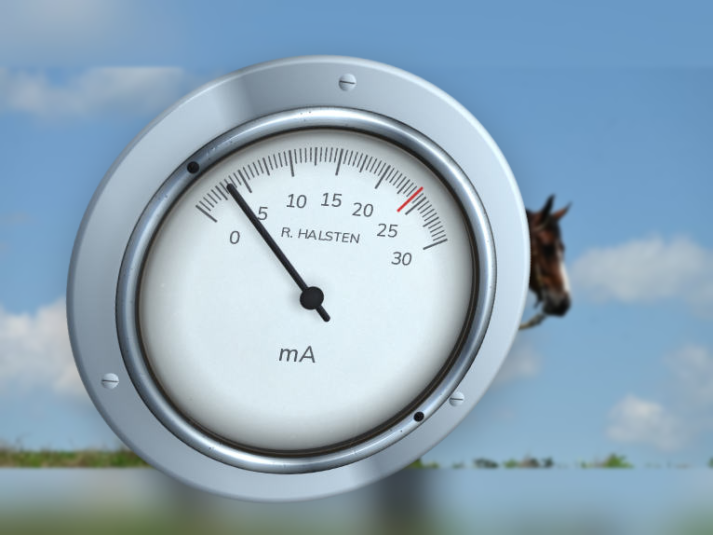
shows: 3.5 mA
